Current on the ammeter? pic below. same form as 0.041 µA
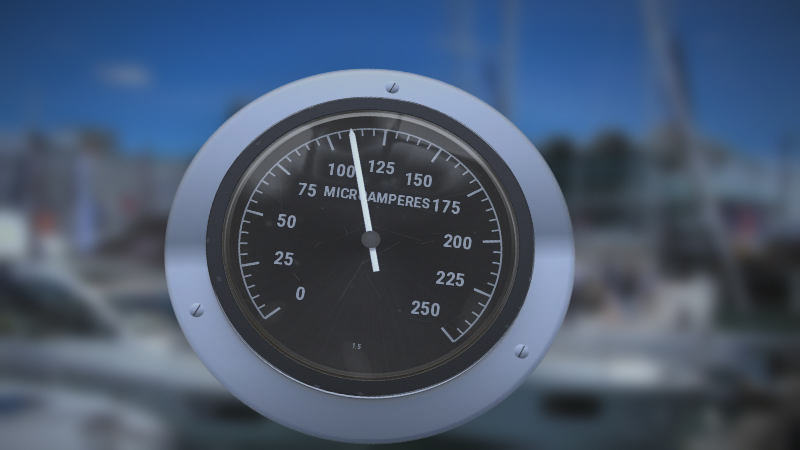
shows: 110 µA
